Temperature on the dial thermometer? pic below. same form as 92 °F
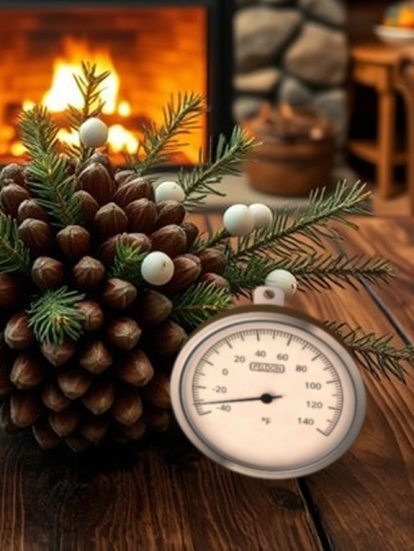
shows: -30 °F
